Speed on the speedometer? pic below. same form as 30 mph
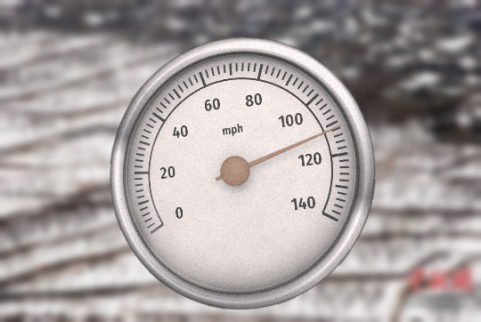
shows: 112 mph
